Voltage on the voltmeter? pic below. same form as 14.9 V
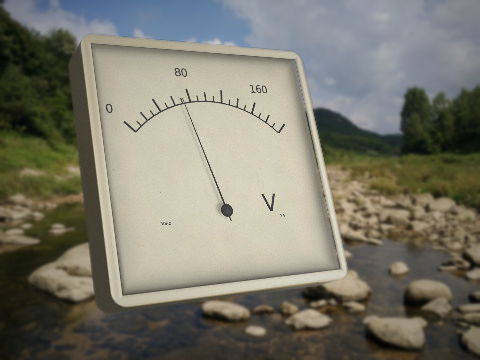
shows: 70 V
